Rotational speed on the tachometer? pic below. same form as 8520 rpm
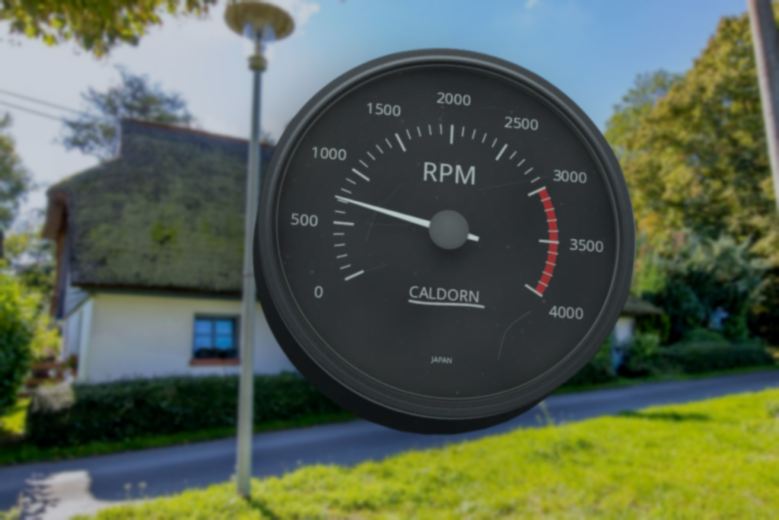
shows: 700 rpm
